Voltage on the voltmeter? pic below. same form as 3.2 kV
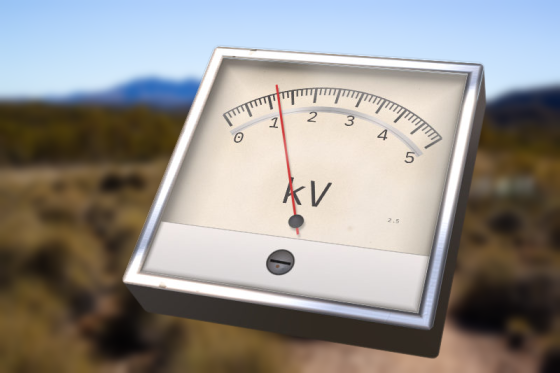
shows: 1.2 kV
